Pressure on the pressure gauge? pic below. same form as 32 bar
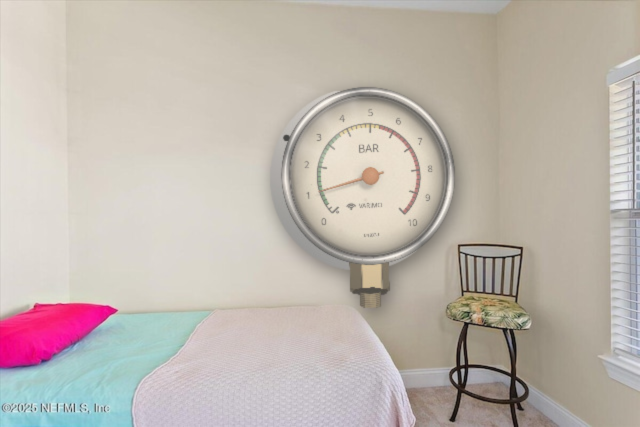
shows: 1 bar
